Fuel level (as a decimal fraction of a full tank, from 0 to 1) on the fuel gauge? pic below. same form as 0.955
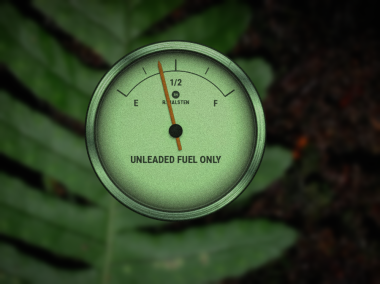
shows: 0.375
